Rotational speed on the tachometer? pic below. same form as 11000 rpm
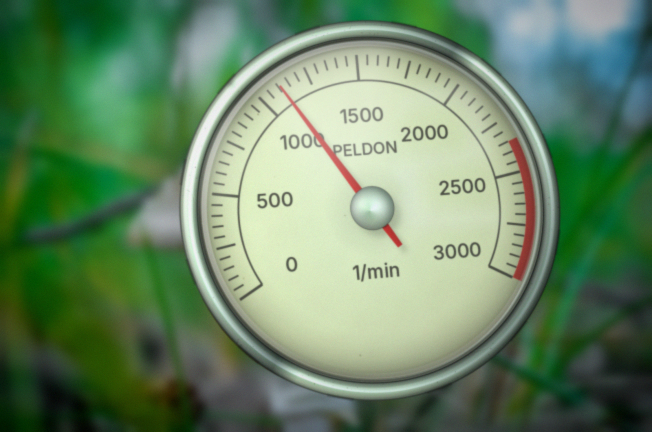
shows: 1100 rpm
